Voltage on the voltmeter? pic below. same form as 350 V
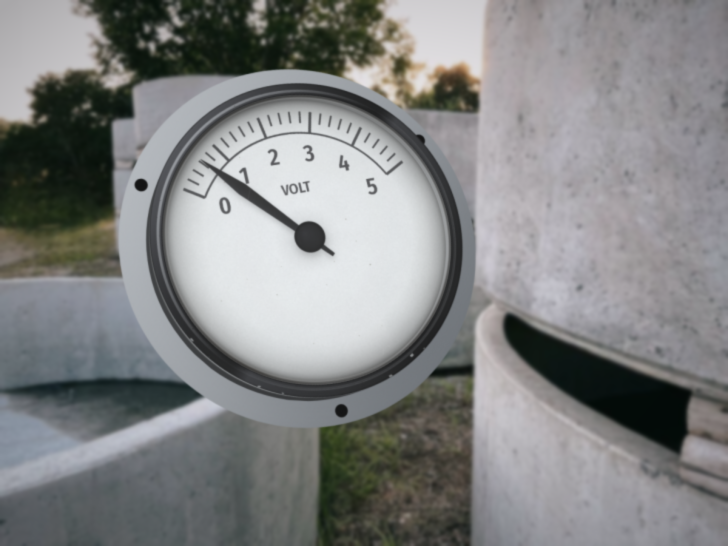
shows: 0.6 V
